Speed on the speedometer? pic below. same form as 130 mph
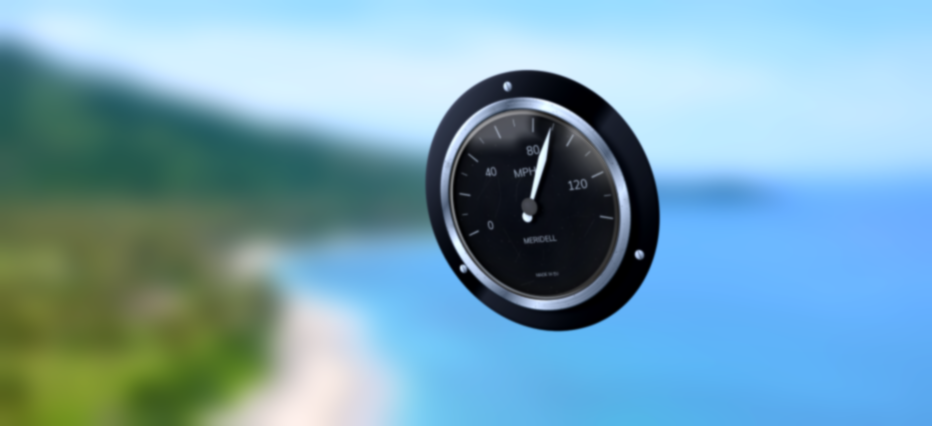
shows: 90 mph
